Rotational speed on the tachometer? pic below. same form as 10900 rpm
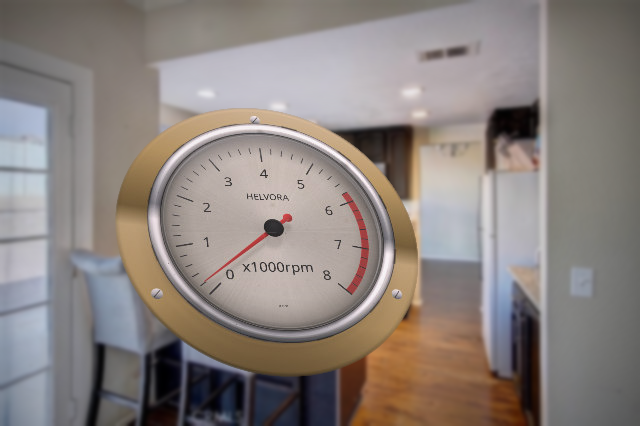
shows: 200 rpm
